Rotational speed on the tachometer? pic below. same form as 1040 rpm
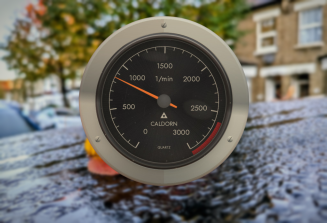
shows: 850 rpm
